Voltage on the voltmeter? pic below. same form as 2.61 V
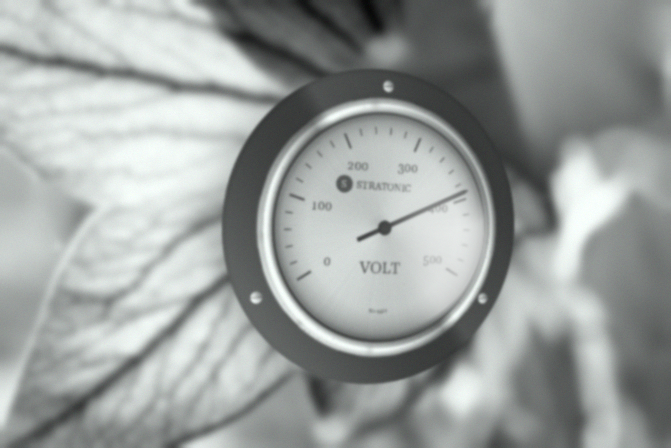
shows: 390 V
